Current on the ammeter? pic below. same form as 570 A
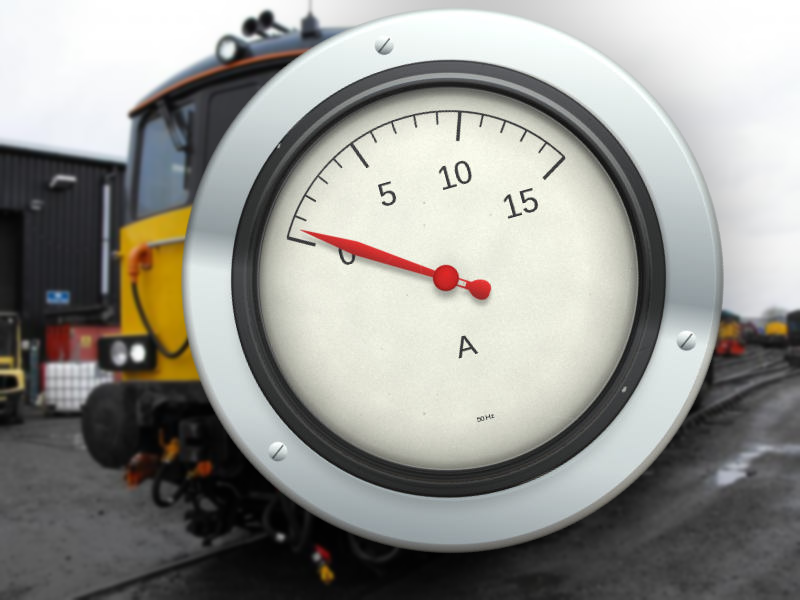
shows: 0.5 A
